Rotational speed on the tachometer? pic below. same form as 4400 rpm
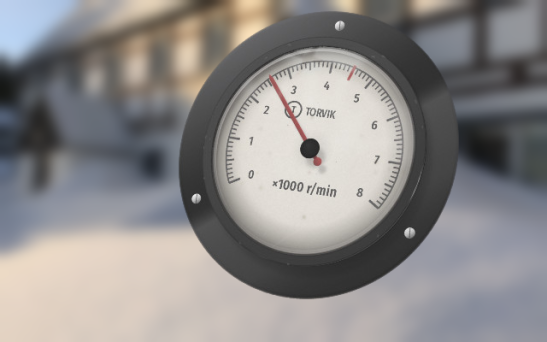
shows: 2600 rpm
